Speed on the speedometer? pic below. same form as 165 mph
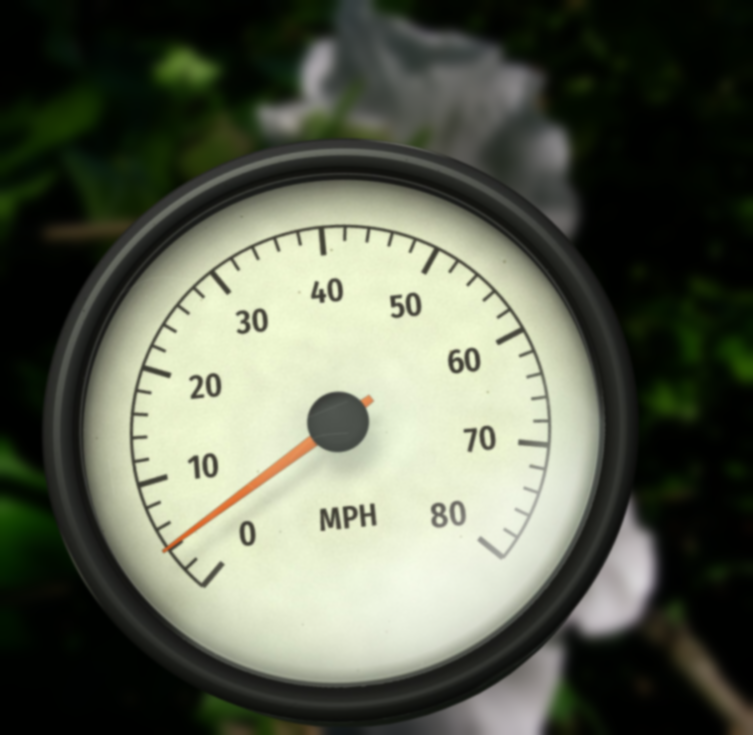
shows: 4 mph
